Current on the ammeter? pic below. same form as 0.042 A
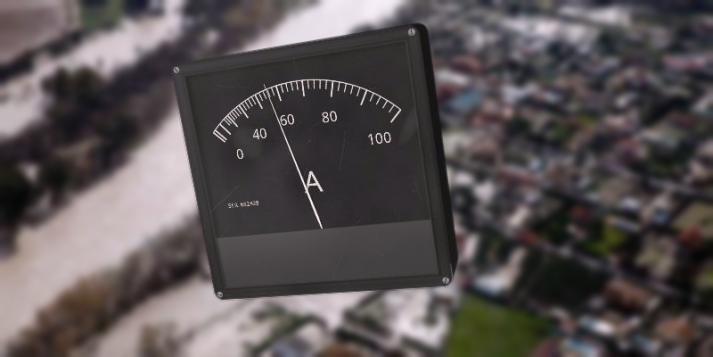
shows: 56 A
